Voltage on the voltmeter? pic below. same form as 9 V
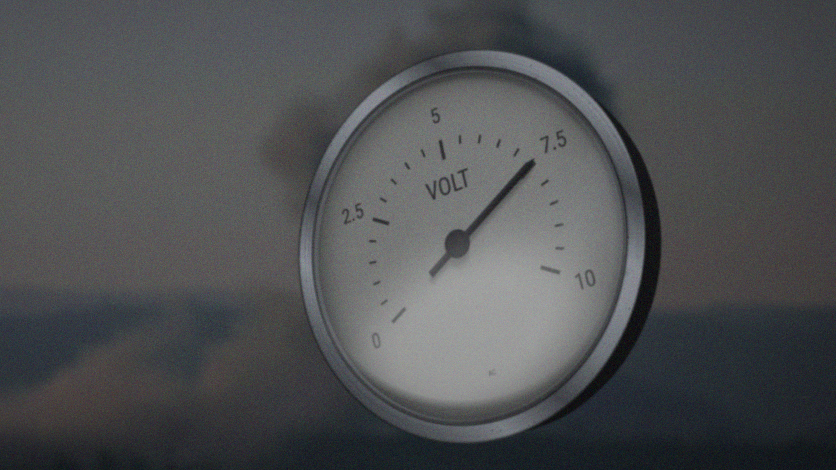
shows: 7.5 V
